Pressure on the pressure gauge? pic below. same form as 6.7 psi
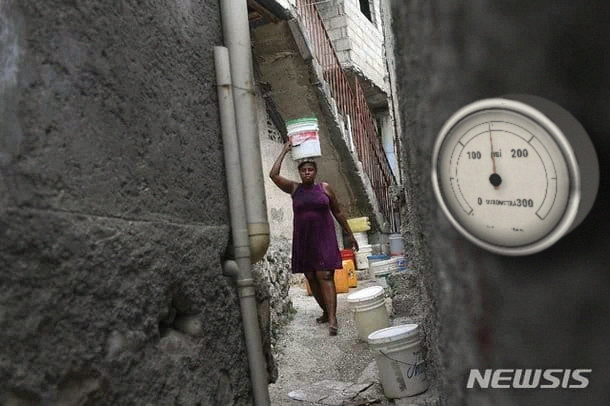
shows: 150 psi
